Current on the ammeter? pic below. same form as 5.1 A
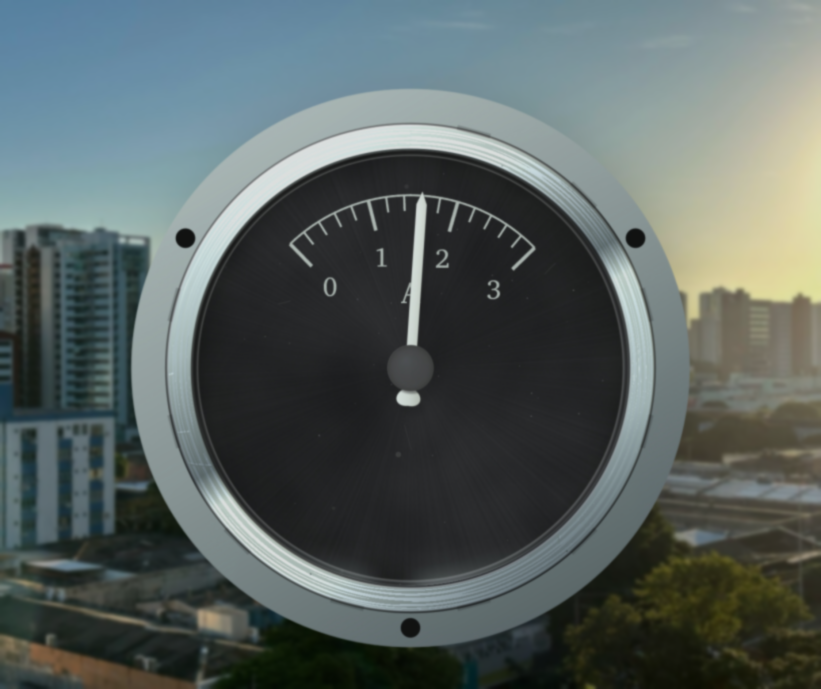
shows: 1.6 A
